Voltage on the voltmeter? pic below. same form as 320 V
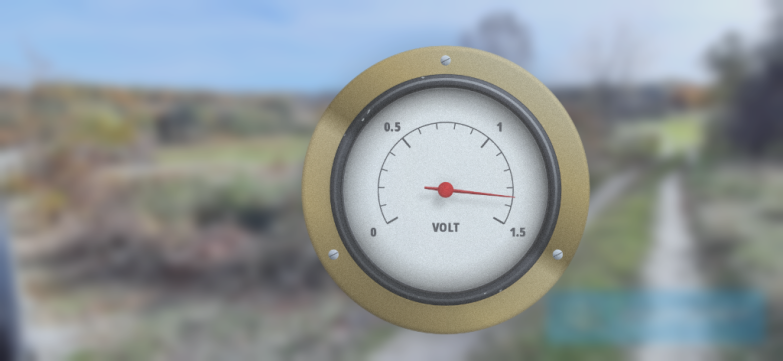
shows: 1.35 V
